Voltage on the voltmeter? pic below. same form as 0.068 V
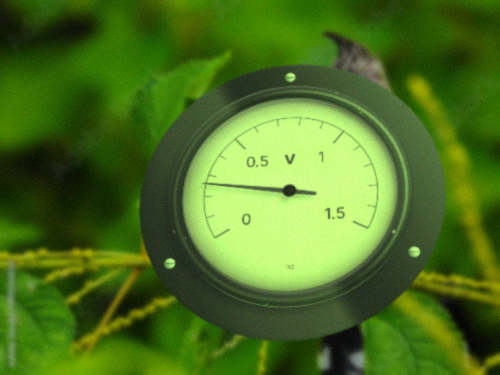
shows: 0.25 V
